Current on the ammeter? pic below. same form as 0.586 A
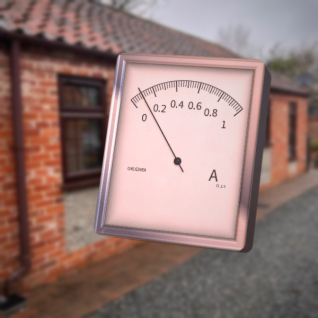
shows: 0.1 A
